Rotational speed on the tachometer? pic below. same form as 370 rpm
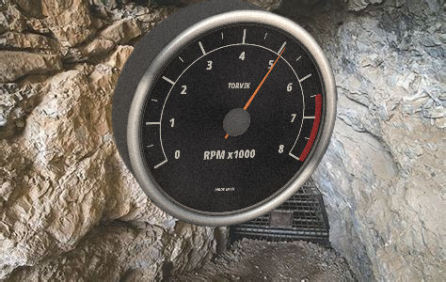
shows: 5000 rpm
